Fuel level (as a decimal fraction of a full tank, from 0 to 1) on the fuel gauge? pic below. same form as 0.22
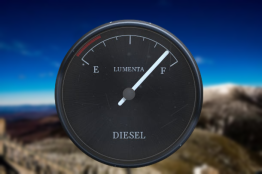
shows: 0.875
